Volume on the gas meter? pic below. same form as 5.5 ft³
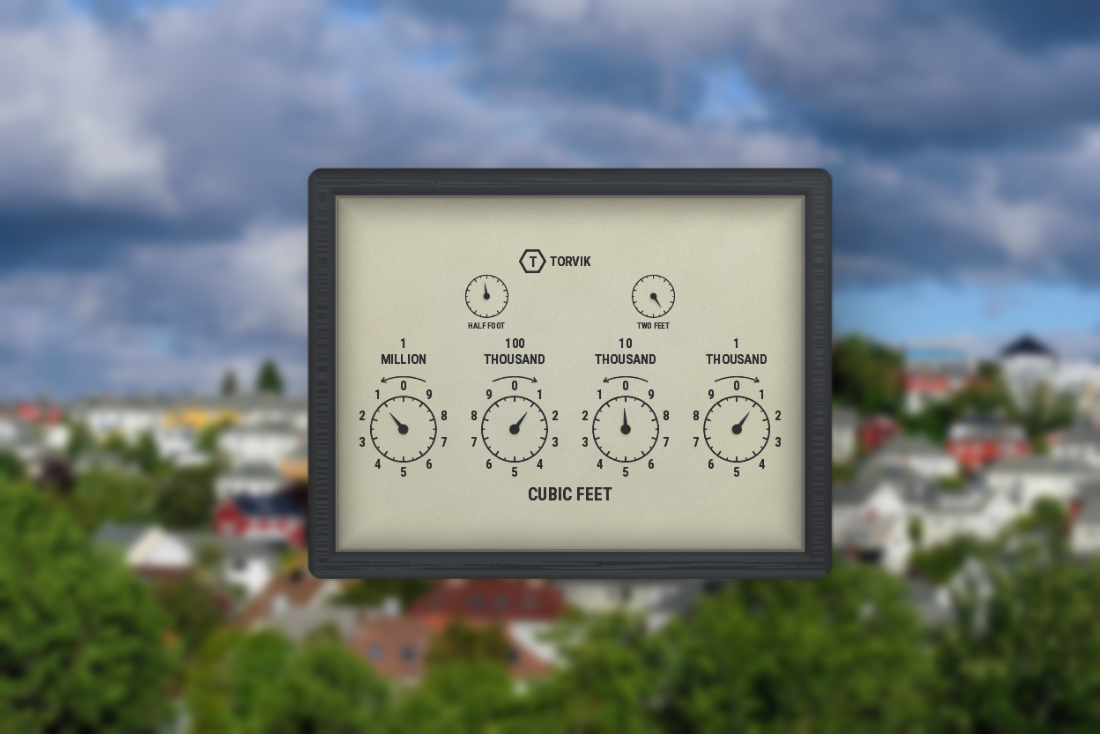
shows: 110100 ft³
